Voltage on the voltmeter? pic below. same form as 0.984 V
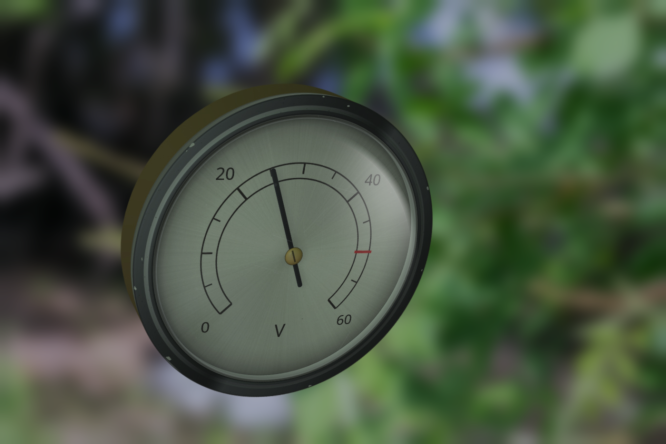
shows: 25 V
